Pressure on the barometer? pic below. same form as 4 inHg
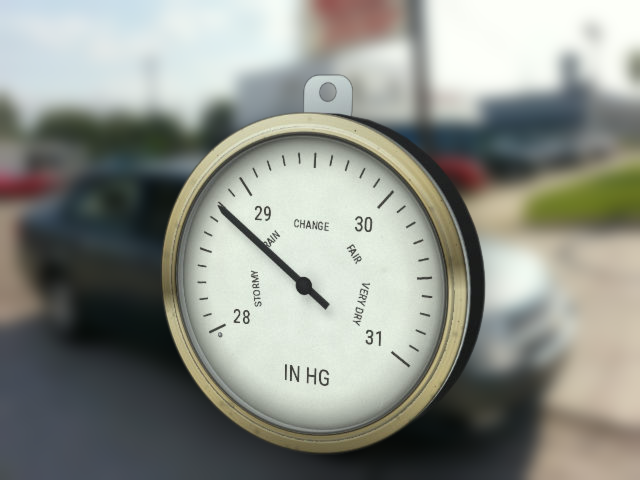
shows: 28.8 inHg
